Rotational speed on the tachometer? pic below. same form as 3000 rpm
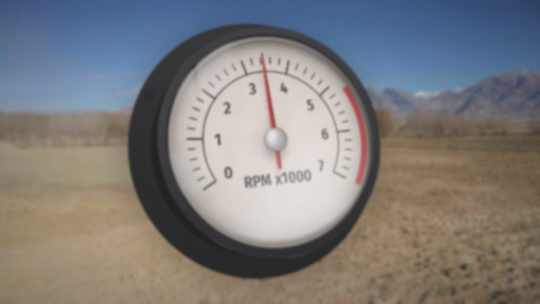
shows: 3400 rpm
